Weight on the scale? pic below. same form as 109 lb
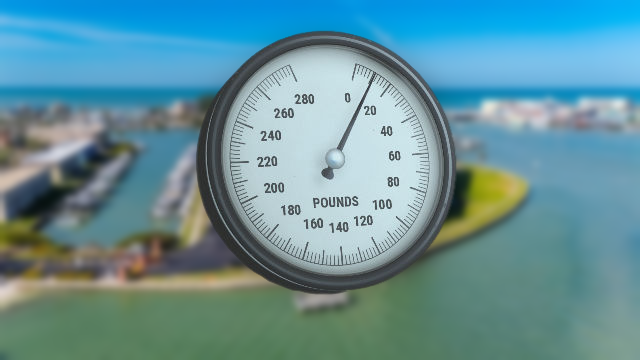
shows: 10 lb
